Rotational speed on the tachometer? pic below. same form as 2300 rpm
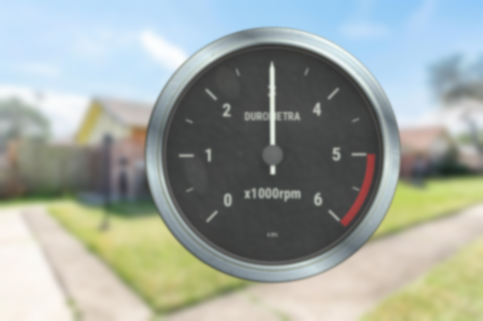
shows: 3000 rpm
